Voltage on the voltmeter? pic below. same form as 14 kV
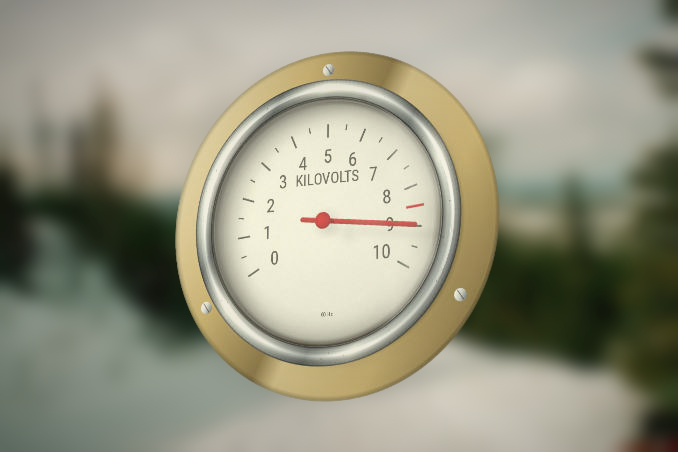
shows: 9 kV
